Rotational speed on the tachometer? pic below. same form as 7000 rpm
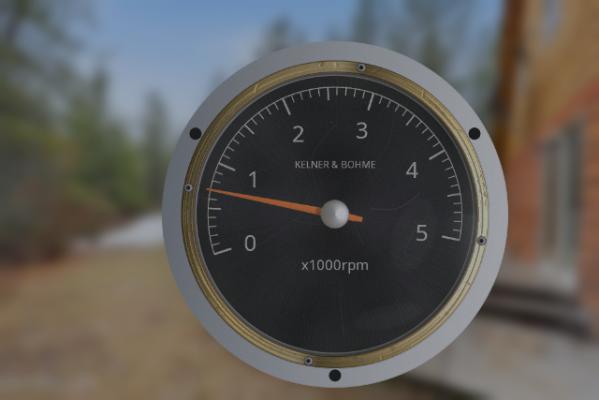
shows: 700 rpm
